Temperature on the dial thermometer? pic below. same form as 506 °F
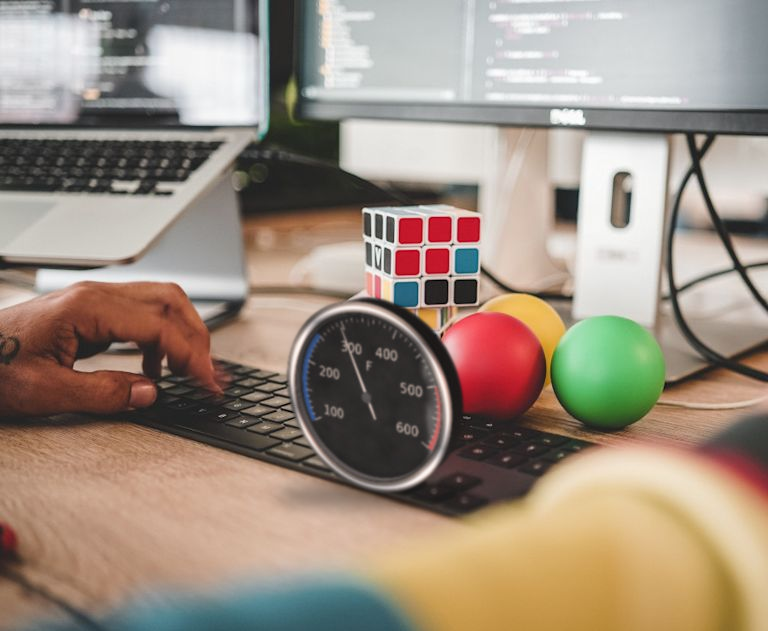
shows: 300 °F
